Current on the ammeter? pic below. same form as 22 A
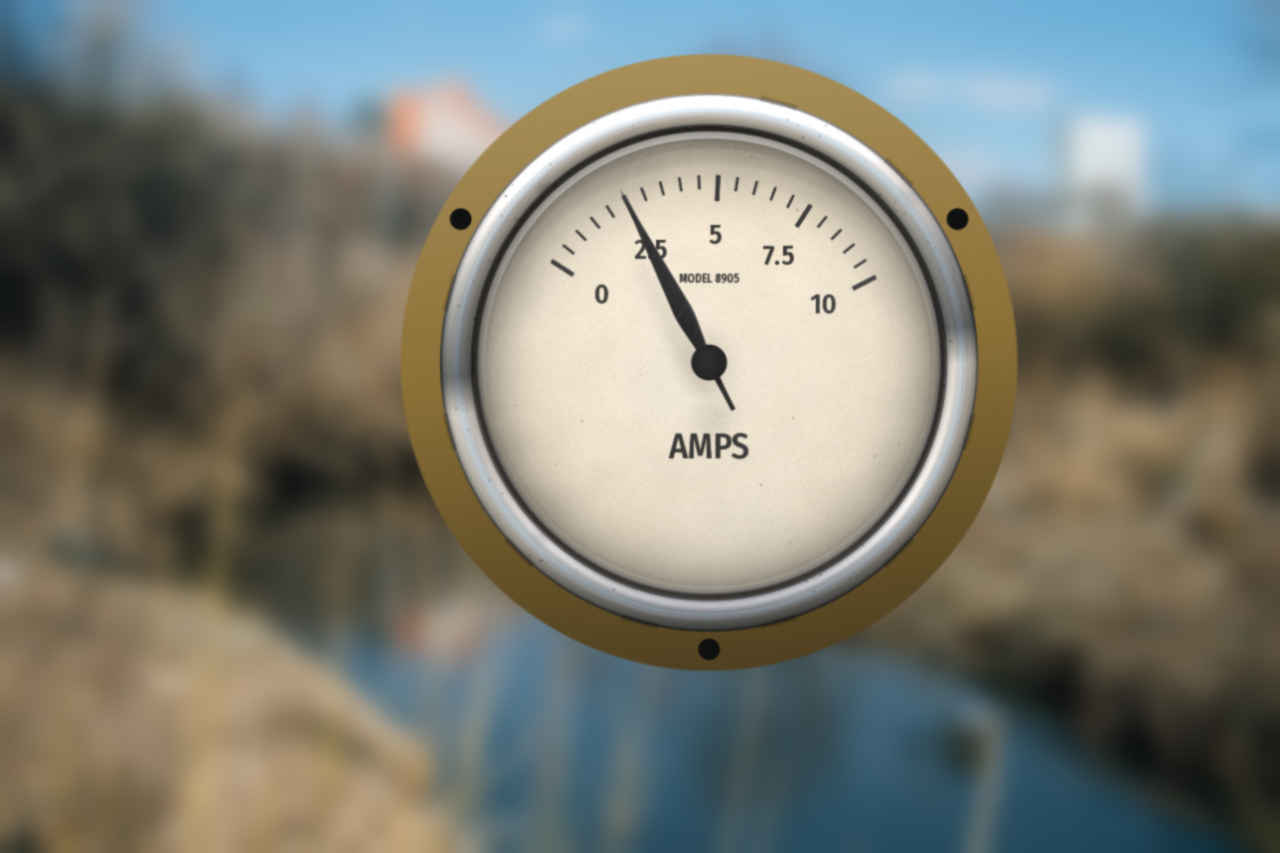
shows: 2.5 A
